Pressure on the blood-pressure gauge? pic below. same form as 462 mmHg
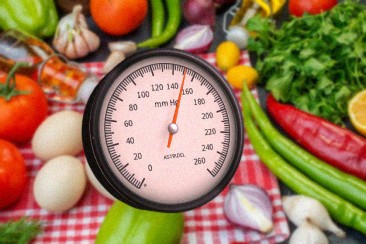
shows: 150 mmHg
